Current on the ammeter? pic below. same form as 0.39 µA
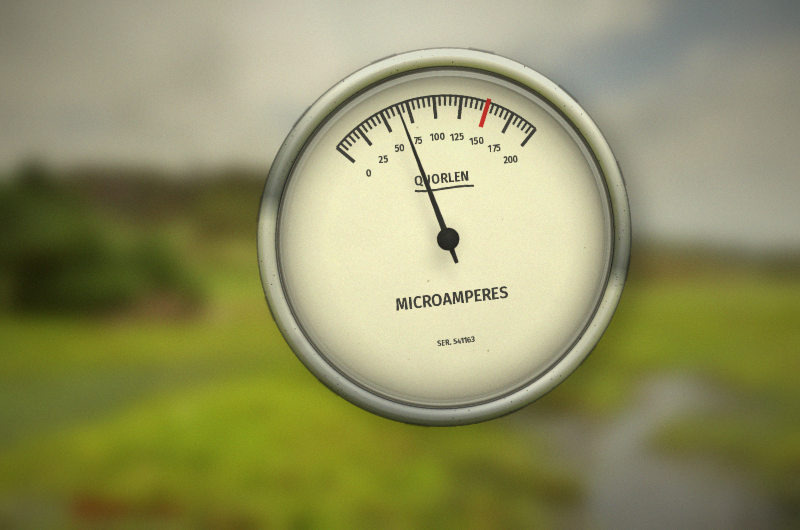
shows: 65 µA
